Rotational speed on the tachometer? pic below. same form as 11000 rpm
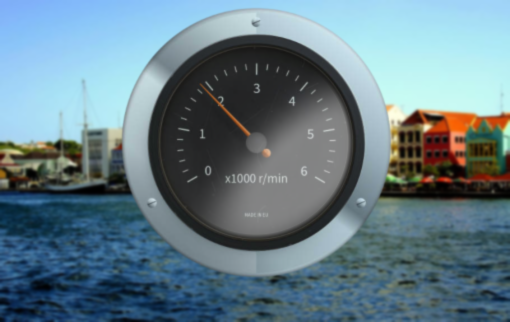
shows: 1900 rpm
